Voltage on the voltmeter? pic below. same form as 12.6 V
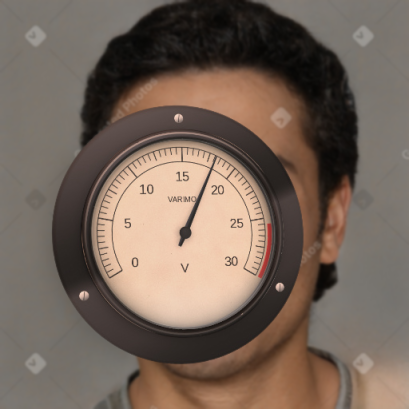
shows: 18 V
